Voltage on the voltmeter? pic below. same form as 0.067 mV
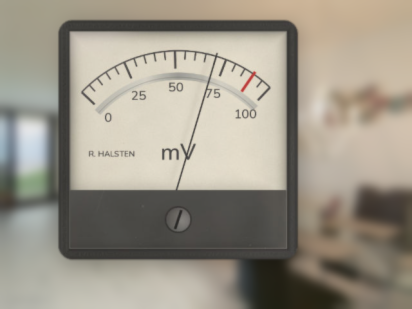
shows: 70 mV
